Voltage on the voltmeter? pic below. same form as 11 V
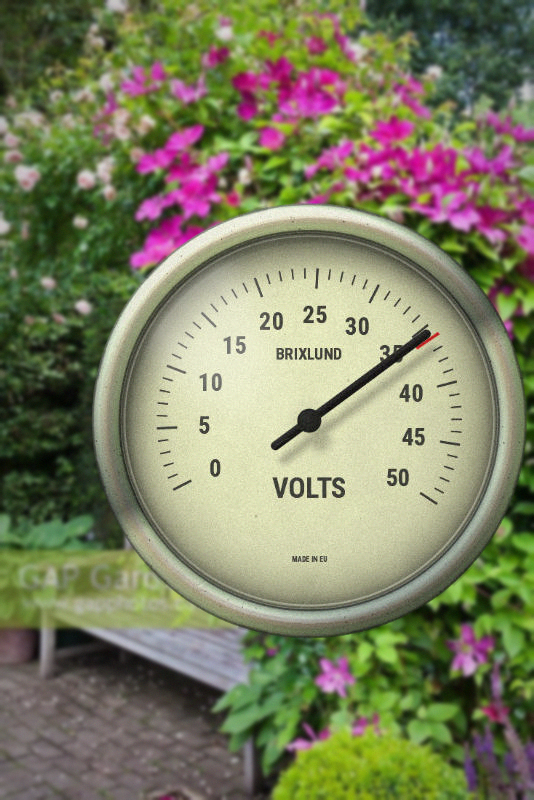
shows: 35.5 V
